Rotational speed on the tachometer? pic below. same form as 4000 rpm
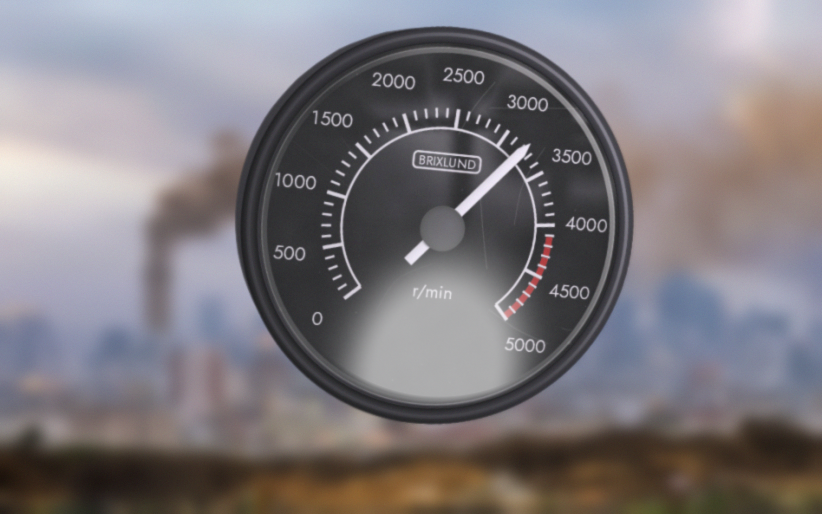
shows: 3200 rpm
